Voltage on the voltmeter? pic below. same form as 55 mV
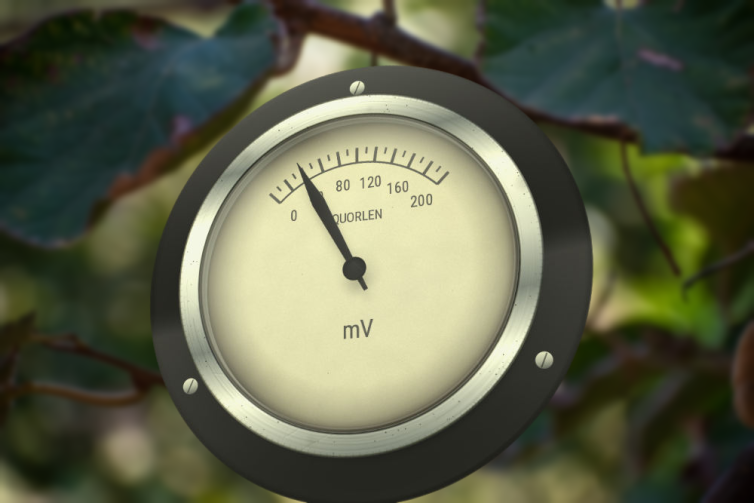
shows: 40 mV
